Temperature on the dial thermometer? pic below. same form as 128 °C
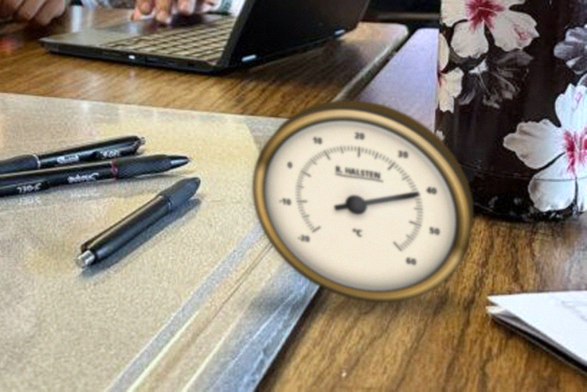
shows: 40 °C
